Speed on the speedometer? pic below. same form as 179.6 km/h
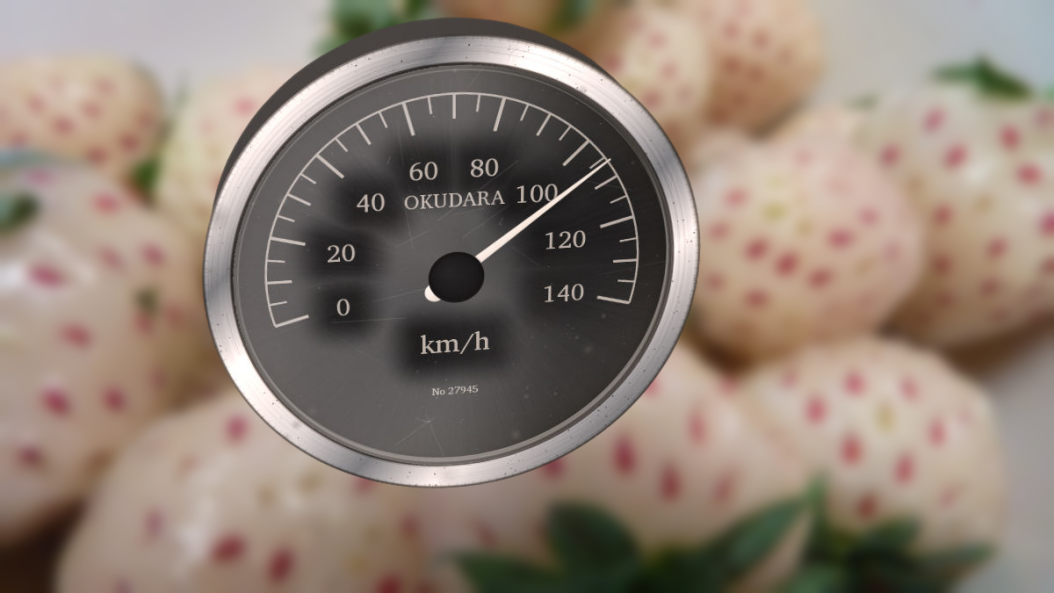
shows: 105 km/h
